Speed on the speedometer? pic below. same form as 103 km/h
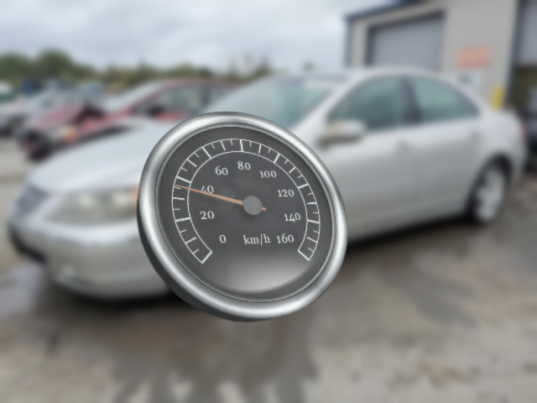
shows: 35 km/h
